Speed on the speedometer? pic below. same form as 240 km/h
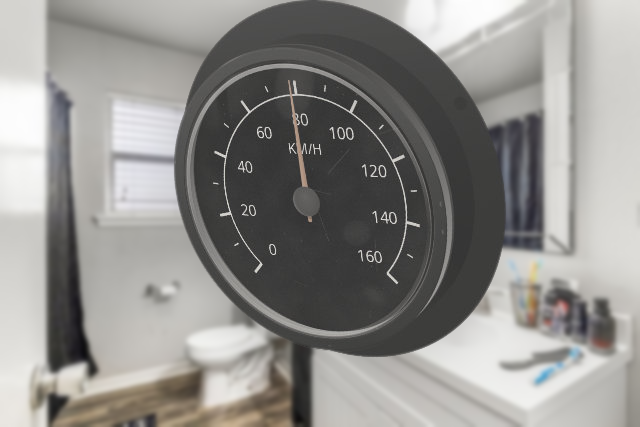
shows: 80 km/h
